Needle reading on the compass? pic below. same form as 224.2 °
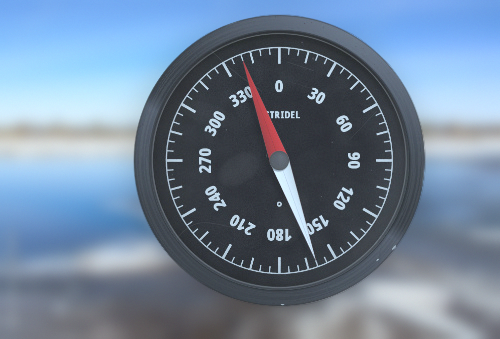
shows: 340 °
